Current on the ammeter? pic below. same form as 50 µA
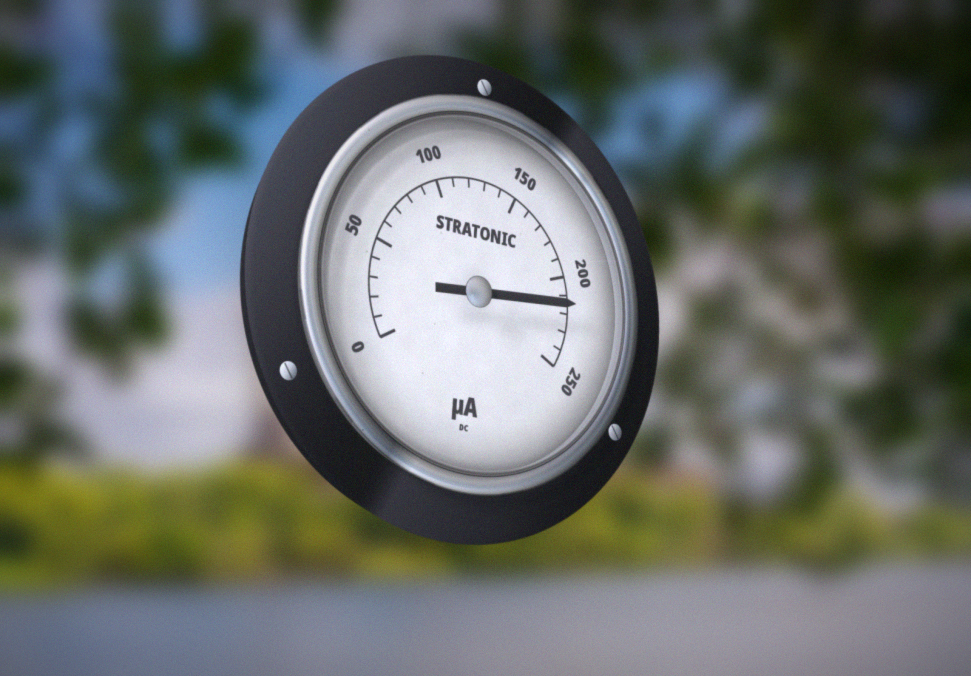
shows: 215 µA
